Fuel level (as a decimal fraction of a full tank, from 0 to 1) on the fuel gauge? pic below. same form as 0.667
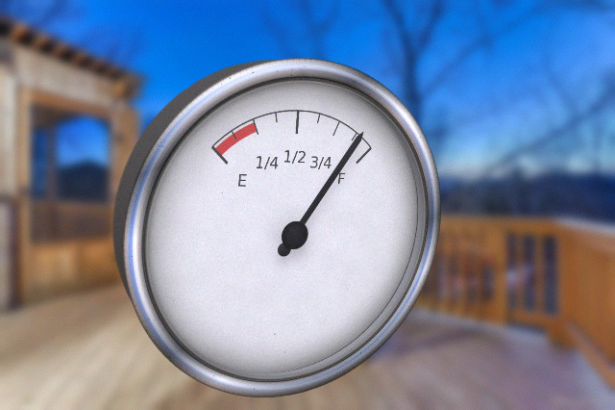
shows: 0.875
